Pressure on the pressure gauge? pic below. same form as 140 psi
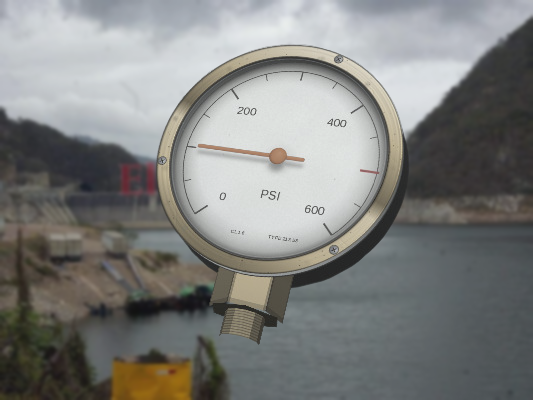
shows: 100 psi
